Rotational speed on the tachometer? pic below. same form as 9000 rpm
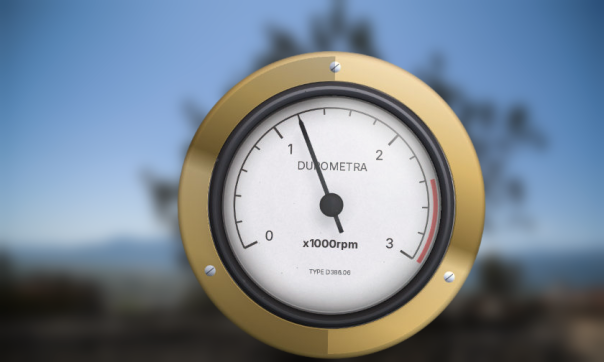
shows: 1200 rpm
